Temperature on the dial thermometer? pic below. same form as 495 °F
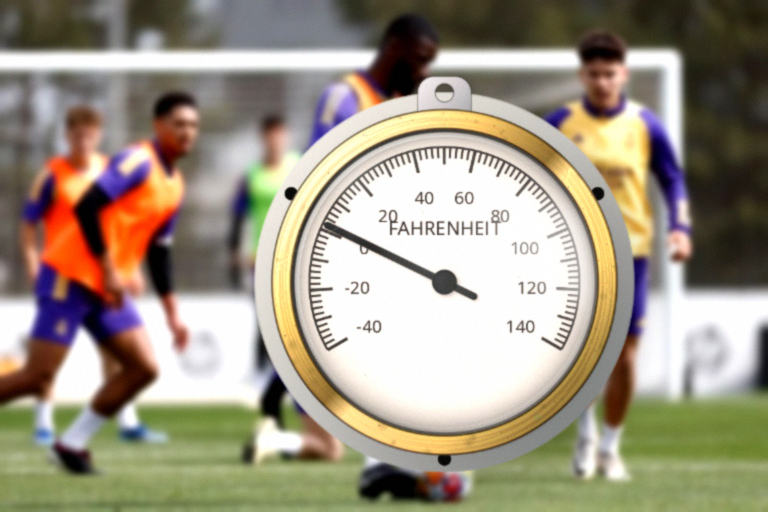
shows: 2 °F
